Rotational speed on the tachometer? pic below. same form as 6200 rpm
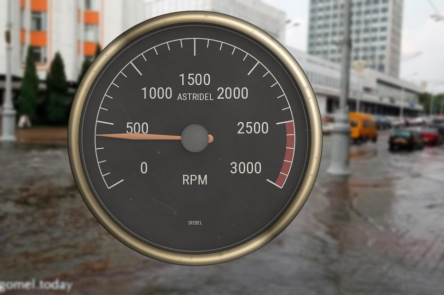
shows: 400 rpm
